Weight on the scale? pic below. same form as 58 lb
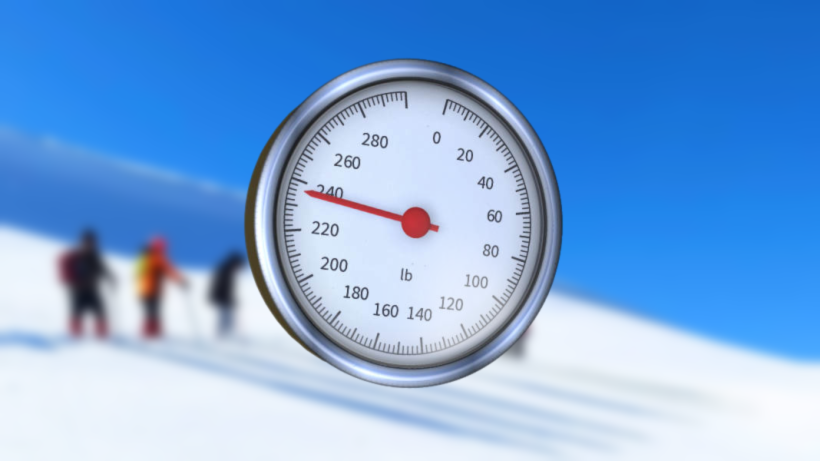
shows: 236 lb
